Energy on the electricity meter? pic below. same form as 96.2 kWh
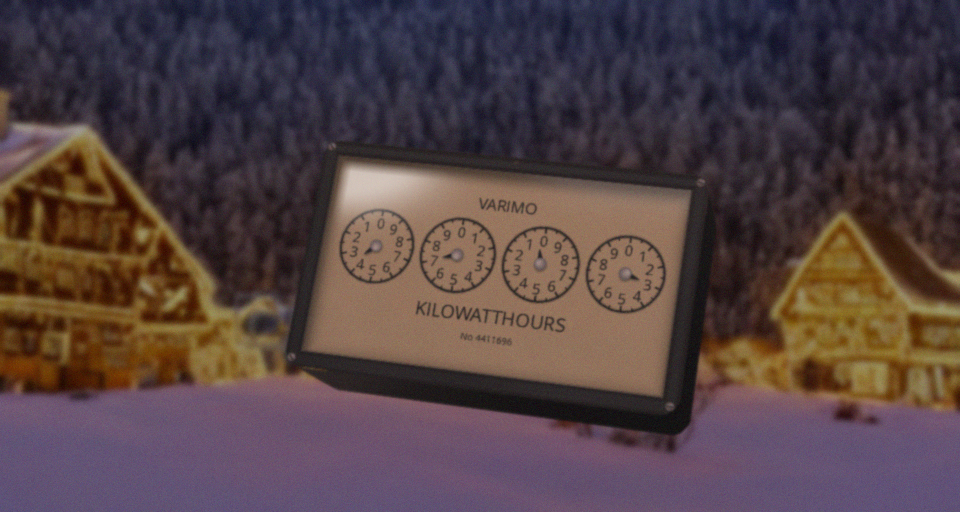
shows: 3703 kWh
